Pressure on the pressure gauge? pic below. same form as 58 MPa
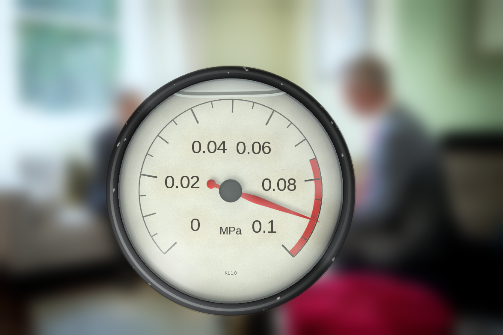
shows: 0.09 MPa
